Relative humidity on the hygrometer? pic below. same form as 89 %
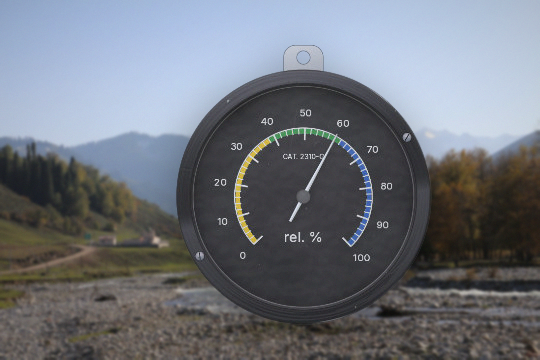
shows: 60 %
